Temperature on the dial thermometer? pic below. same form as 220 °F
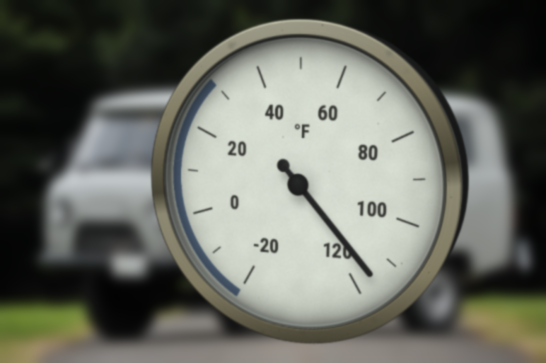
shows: 115 °F
